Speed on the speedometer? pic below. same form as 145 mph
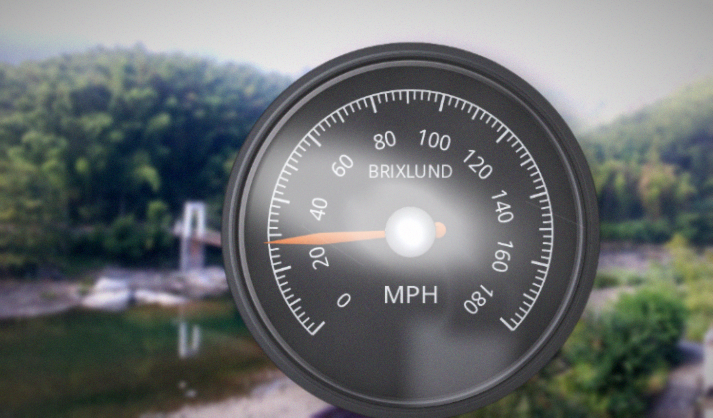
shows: 28 mph
